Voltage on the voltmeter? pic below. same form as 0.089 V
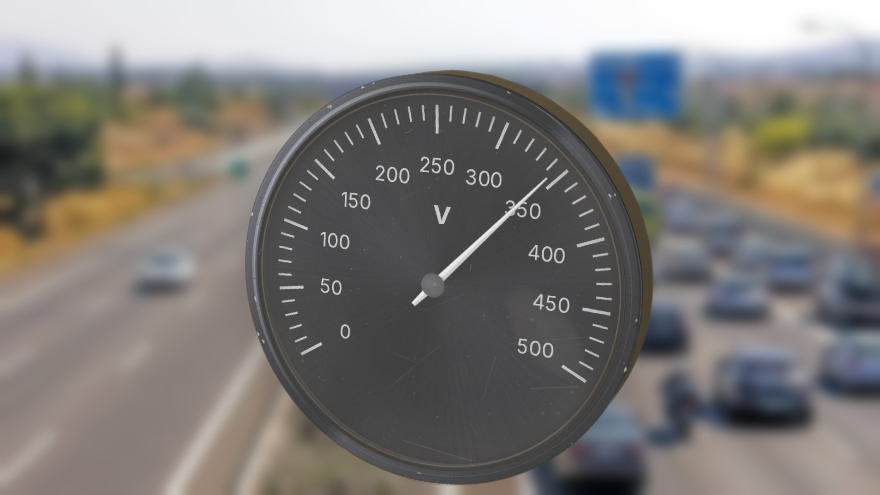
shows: 345 V
